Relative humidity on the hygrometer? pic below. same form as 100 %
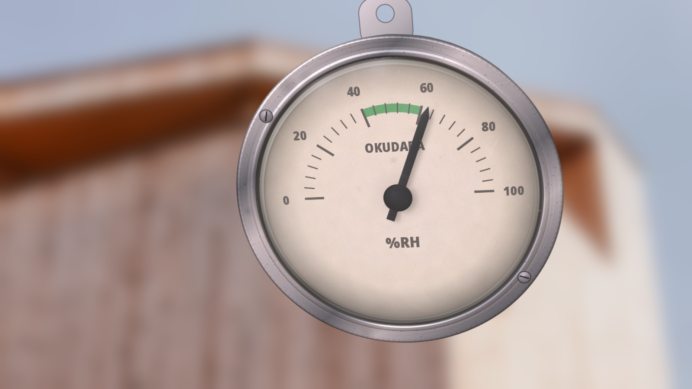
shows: 62 %
